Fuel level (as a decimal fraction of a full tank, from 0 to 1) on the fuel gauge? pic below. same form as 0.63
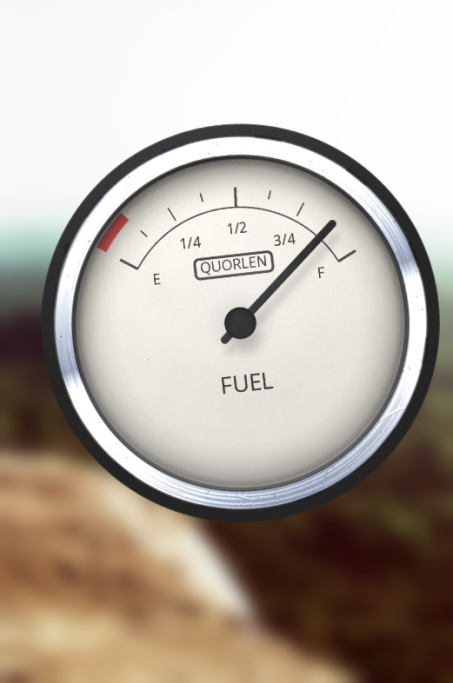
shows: 0.875
